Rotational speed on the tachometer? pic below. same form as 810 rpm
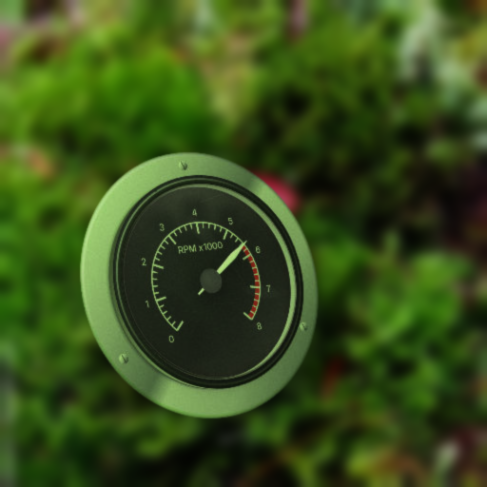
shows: 5600 rpm
